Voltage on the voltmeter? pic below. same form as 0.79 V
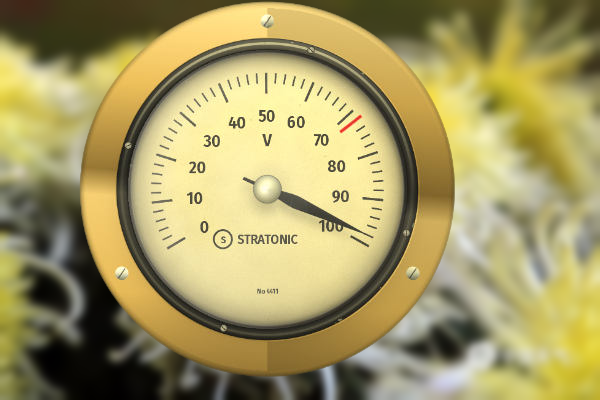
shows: 98 V
